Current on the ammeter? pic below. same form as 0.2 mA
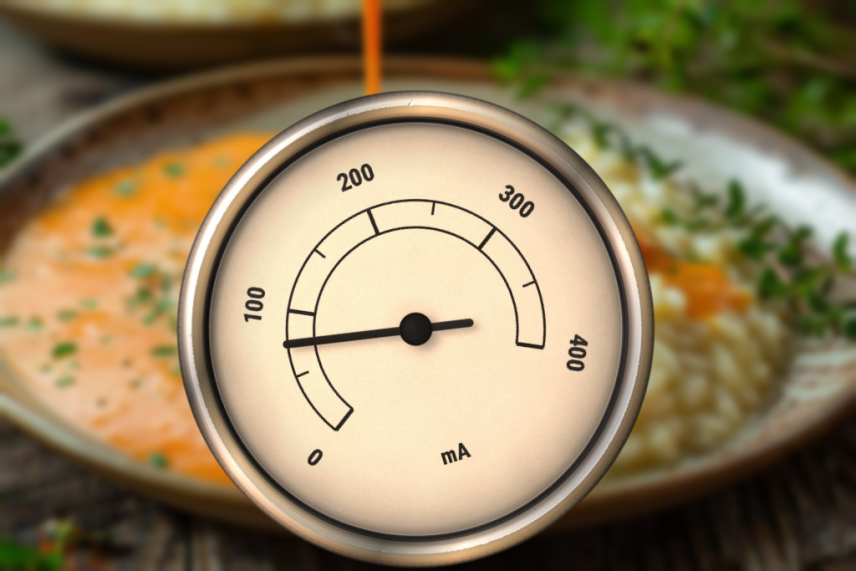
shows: 75 mA
